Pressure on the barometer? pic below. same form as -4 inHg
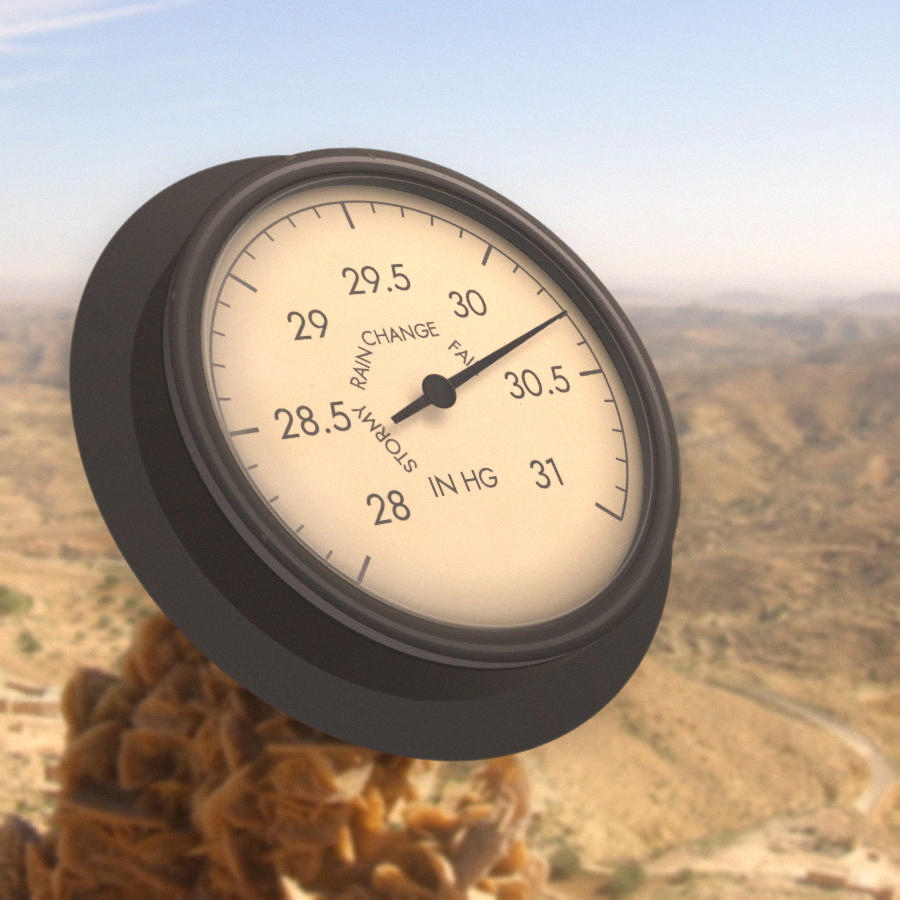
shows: 30.3 inHg
